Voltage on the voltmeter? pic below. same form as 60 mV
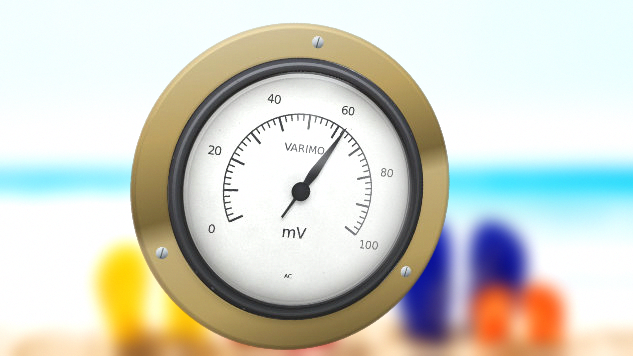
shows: 62 mV
